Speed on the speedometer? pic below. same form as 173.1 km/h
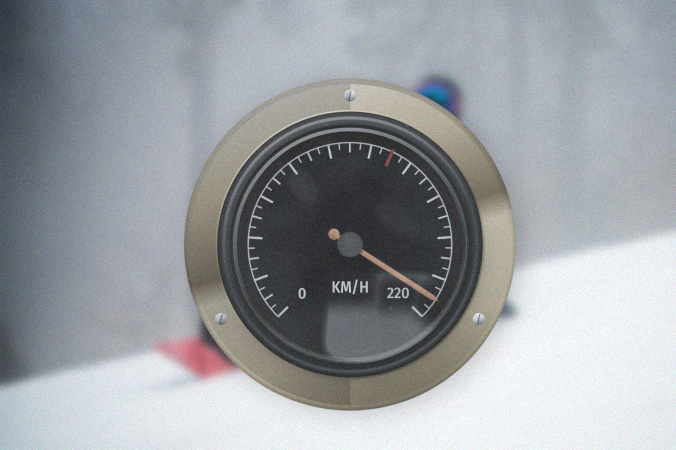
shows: 210 km/h
